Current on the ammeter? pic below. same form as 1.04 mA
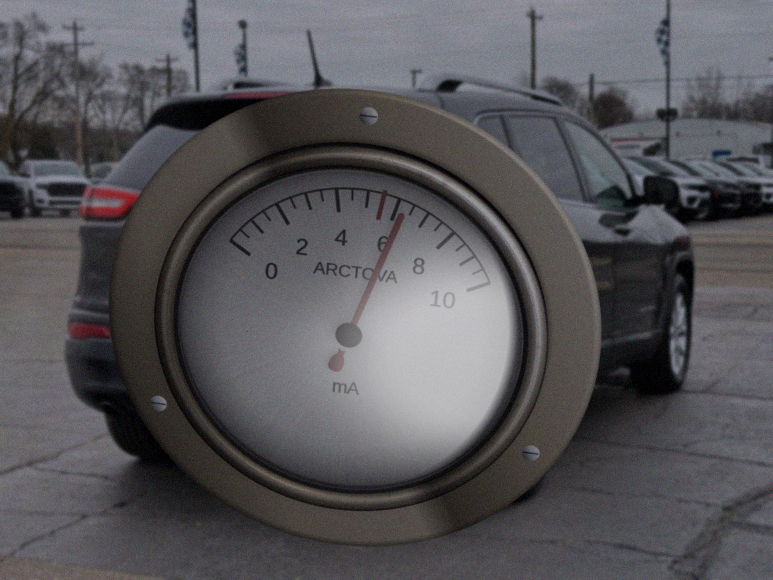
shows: 6.25 mA
